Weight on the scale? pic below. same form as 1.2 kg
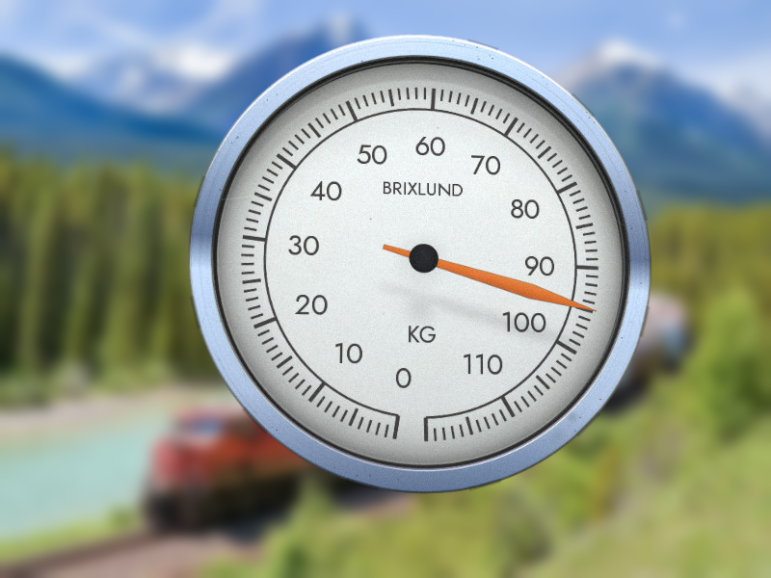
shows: 95 kg
